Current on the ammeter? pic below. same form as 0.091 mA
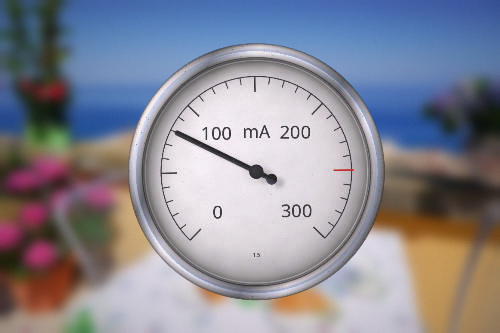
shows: 80 mA
